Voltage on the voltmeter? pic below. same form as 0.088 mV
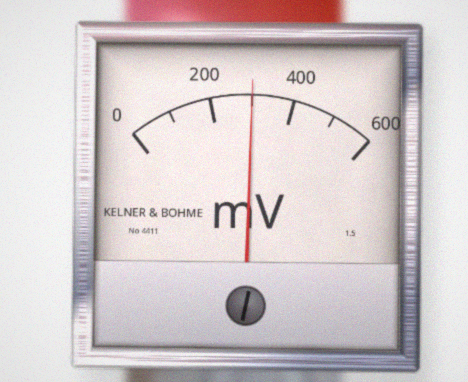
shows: 300 mV
